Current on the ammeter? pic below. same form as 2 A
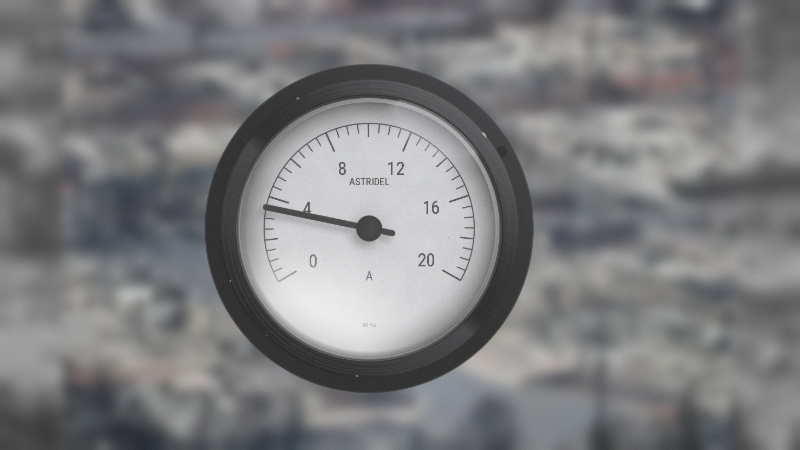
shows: 3.5 A
